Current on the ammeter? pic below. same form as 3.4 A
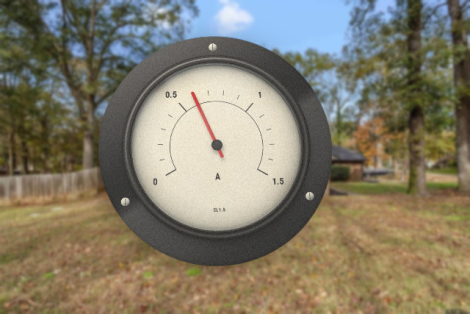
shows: 0.6 A
